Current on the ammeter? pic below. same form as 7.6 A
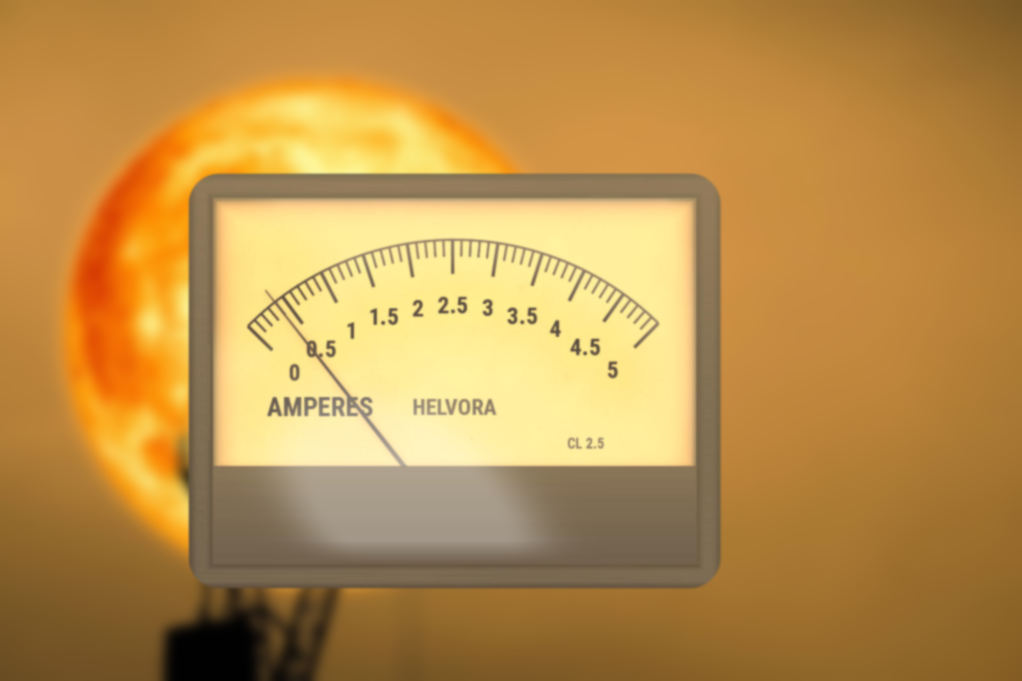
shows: 0.4 A
